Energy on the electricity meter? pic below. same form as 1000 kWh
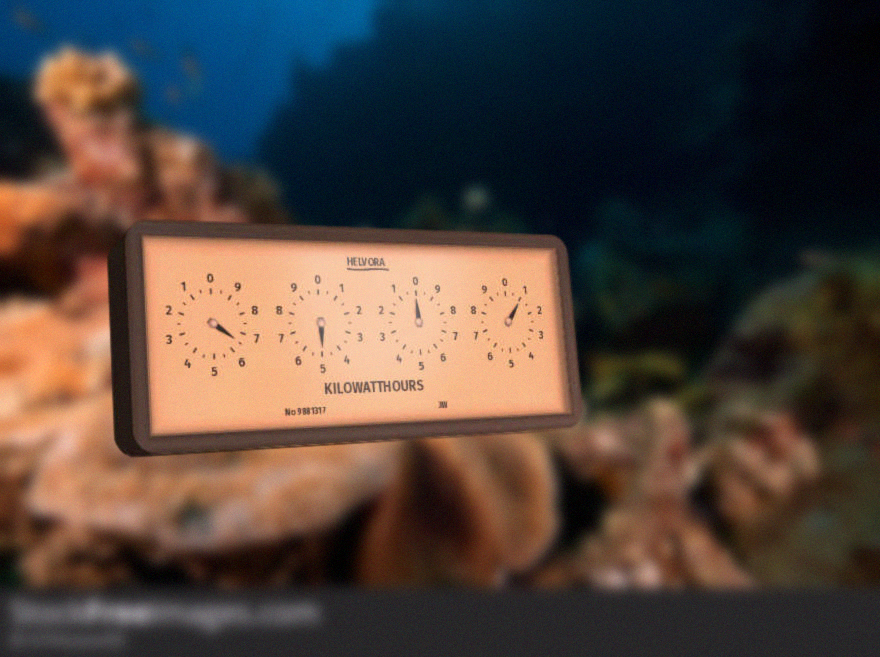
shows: 6501 kWh
